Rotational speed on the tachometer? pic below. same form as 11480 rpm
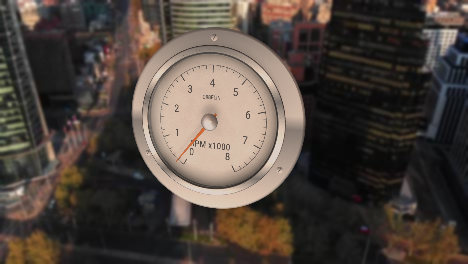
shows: 200 rpm
